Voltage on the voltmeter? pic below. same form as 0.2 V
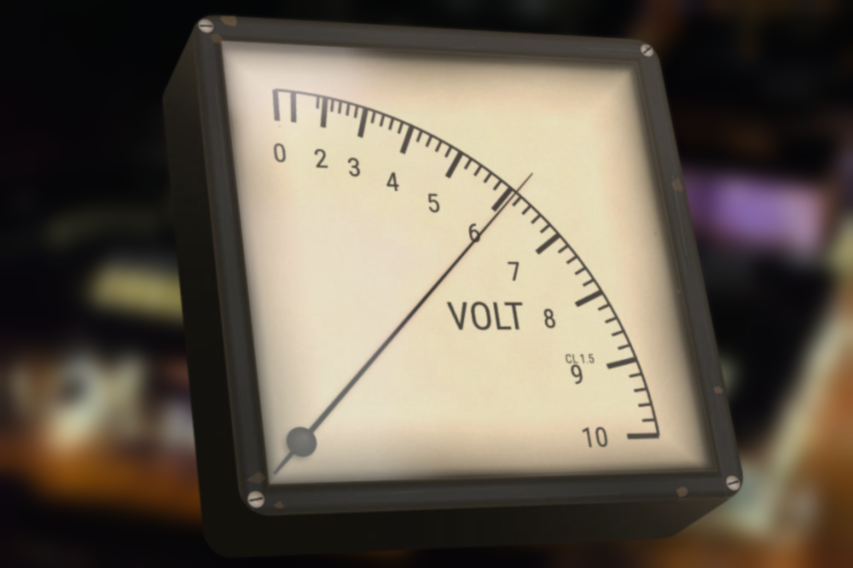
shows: 6.1 V
